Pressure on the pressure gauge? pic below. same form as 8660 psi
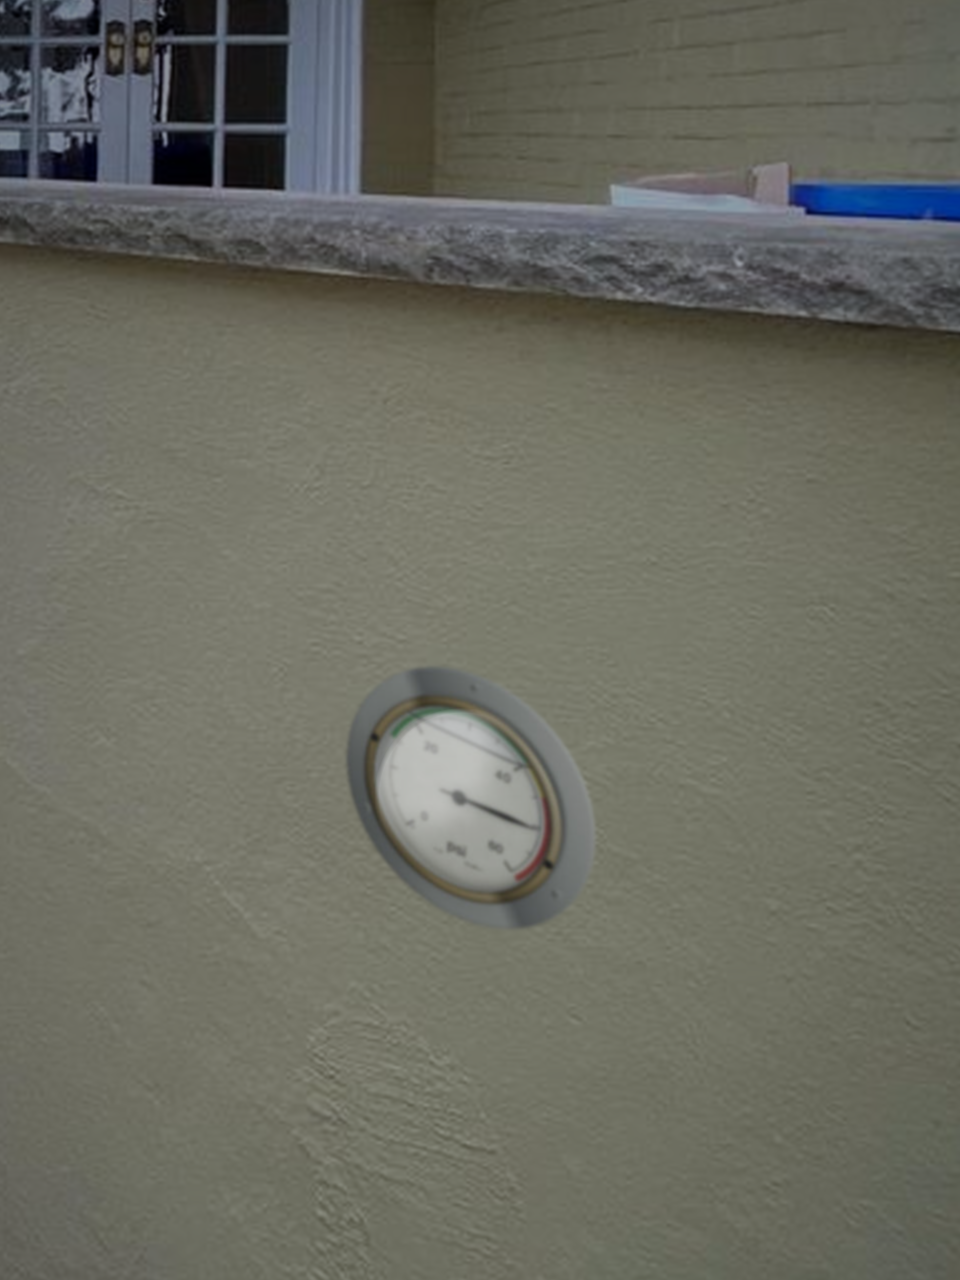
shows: 50 psi
